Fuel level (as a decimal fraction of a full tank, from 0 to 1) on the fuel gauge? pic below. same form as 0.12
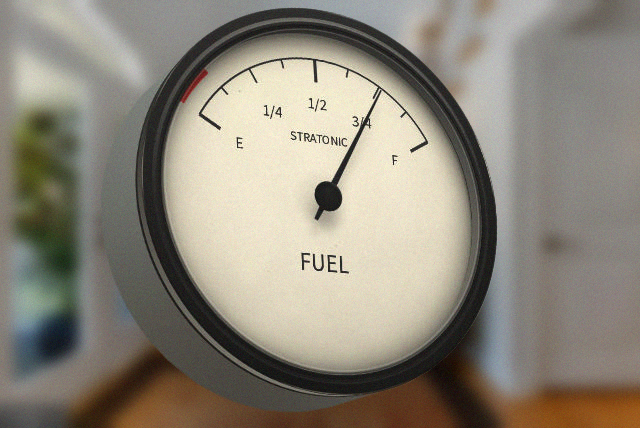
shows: 0.75
